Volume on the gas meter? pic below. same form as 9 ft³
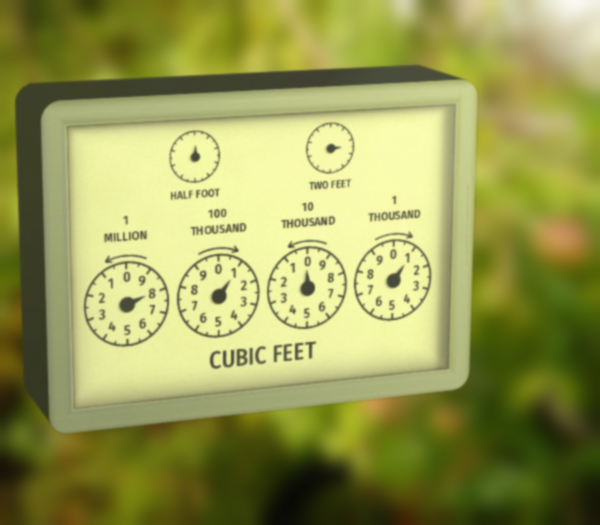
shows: 810100 ft³
